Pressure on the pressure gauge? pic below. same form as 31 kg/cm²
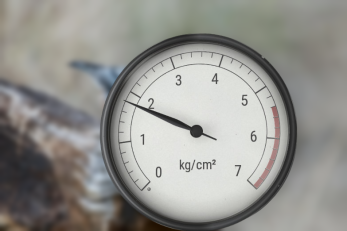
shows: 1.8 kg/cm²
